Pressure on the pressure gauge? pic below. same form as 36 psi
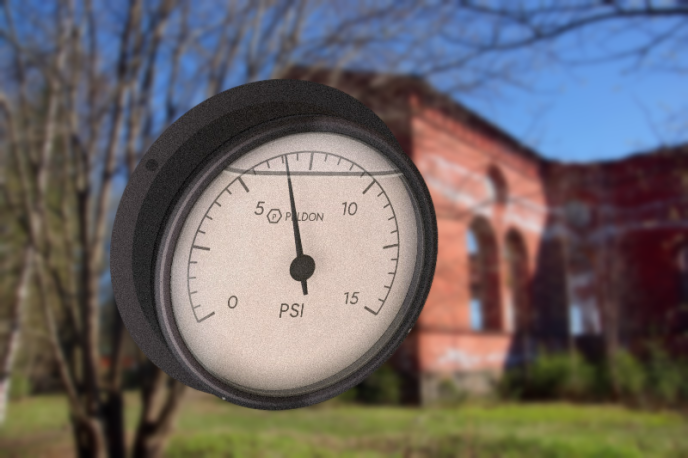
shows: 6.5 psi
